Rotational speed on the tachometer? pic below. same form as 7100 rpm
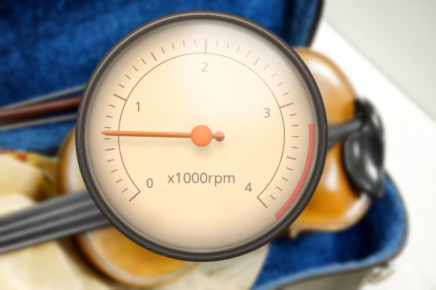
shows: 650 rpm
